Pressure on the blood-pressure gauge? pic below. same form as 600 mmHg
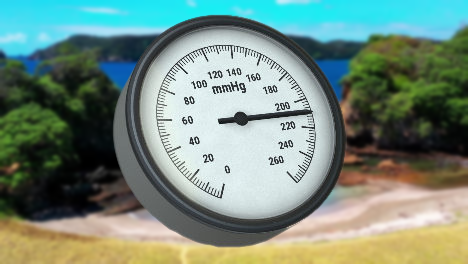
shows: 210 mmHg
